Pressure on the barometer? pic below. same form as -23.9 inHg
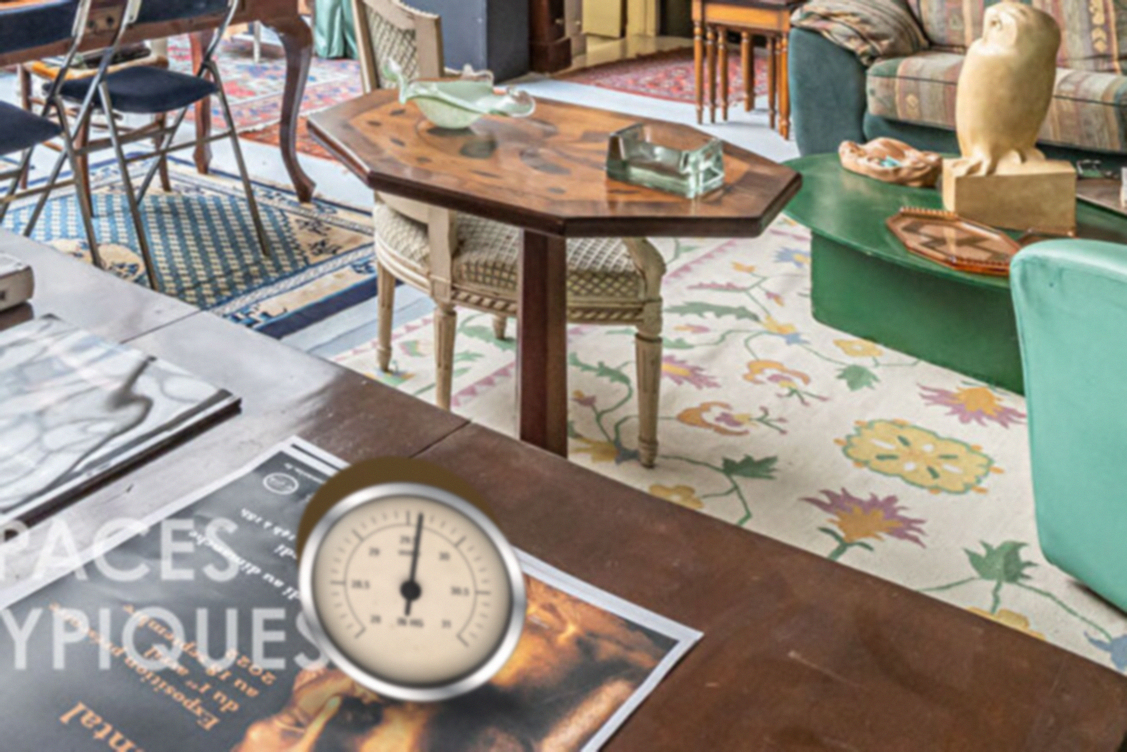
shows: 29.6 inHg
